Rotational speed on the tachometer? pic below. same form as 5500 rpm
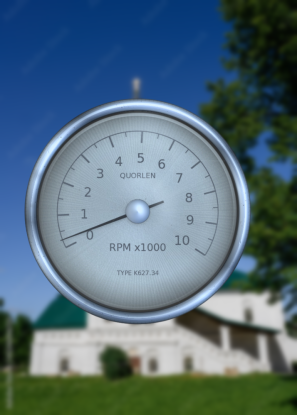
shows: 250 rpm
